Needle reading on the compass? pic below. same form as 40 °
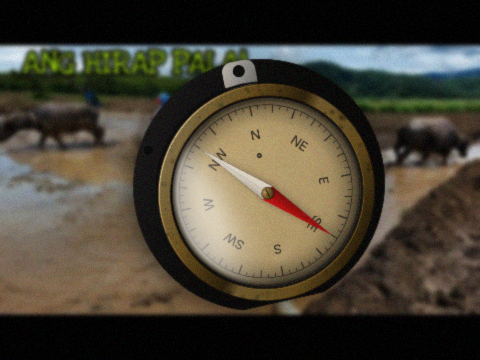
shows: 135 °
